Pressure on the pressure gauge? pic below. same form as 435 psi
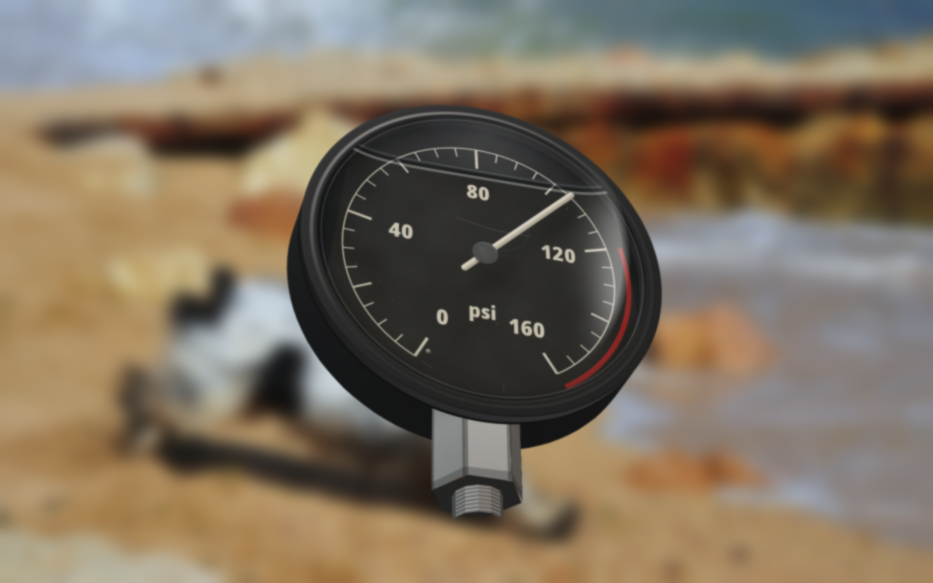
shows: 105 psi
